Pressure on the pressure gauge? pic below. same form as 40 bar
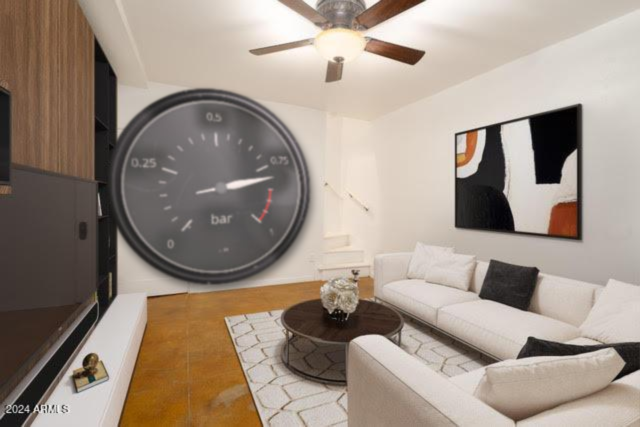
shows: 0.8 bar
